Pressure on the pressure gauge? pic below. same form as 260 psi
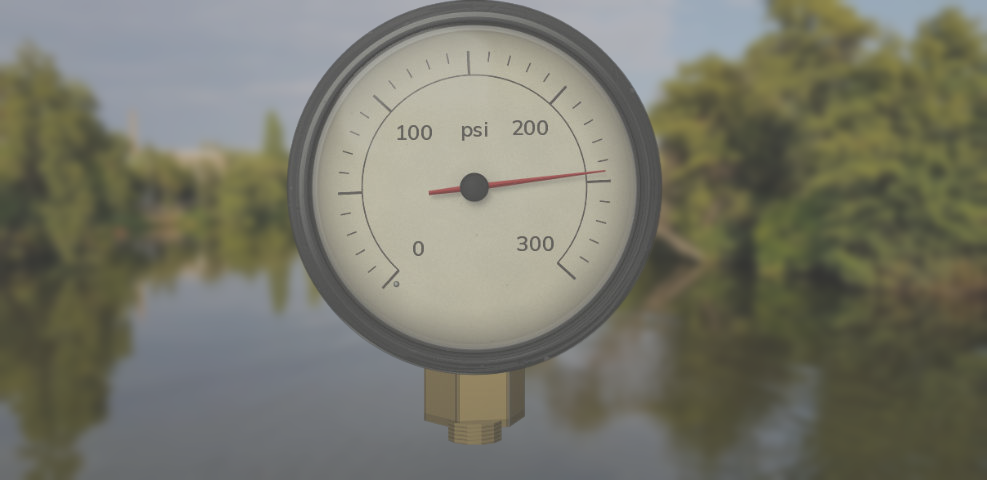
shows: 245 psi
